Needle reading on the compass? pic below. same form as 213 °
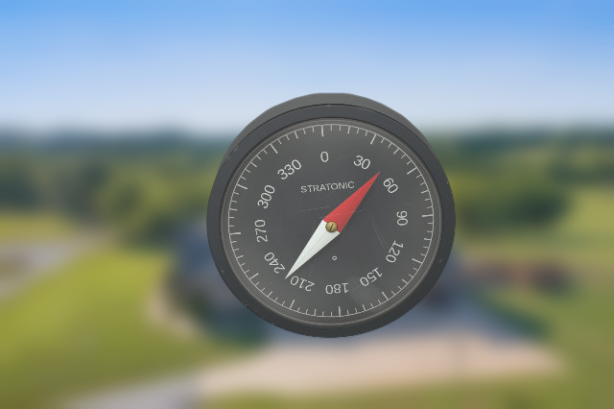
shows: 45 °
